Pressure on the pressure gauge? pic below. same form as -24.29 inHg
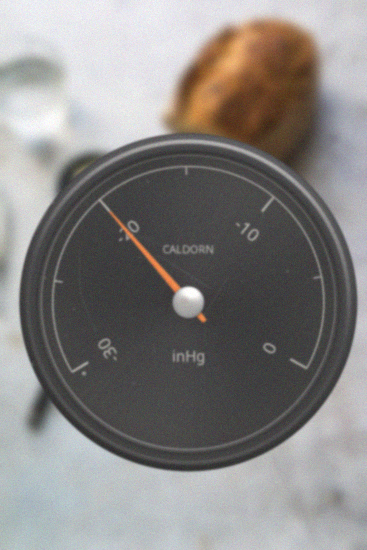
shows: -20 inHg
